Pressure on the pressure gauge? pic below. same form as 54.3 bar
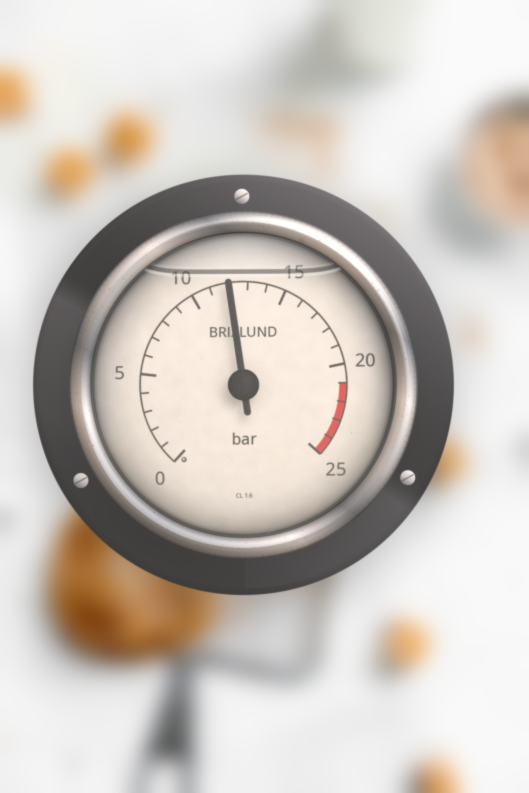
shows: 12 bar
